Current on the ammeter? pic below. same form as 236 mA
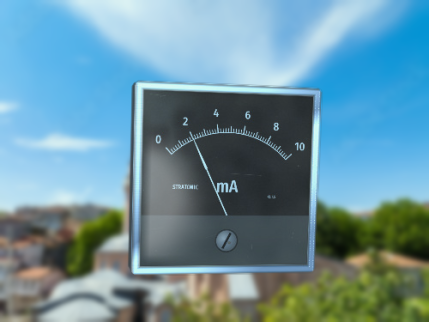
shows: 2 mA
